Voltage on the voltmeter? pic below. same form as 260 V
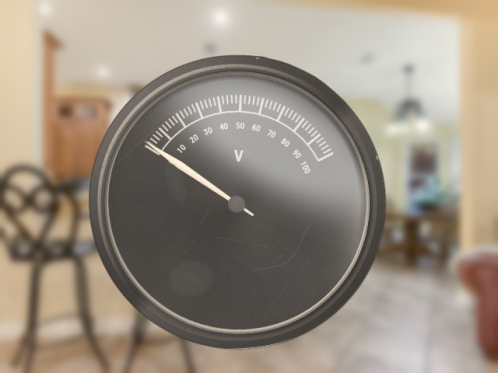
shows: 2 V
